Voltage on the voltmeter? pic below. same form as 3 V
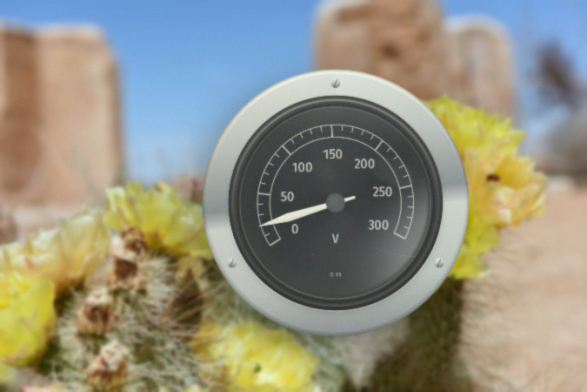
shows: 20 V
